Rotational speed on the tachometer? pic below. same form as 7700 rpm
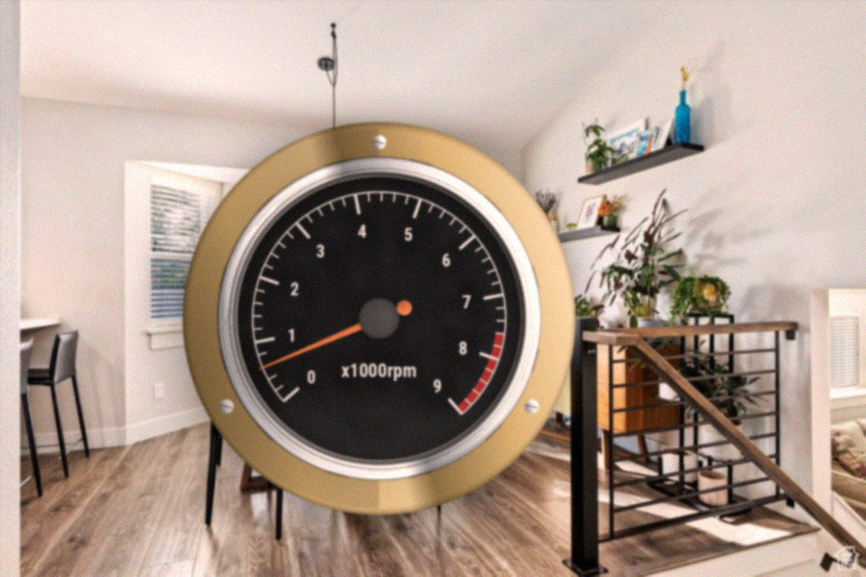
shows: 600 rpm
